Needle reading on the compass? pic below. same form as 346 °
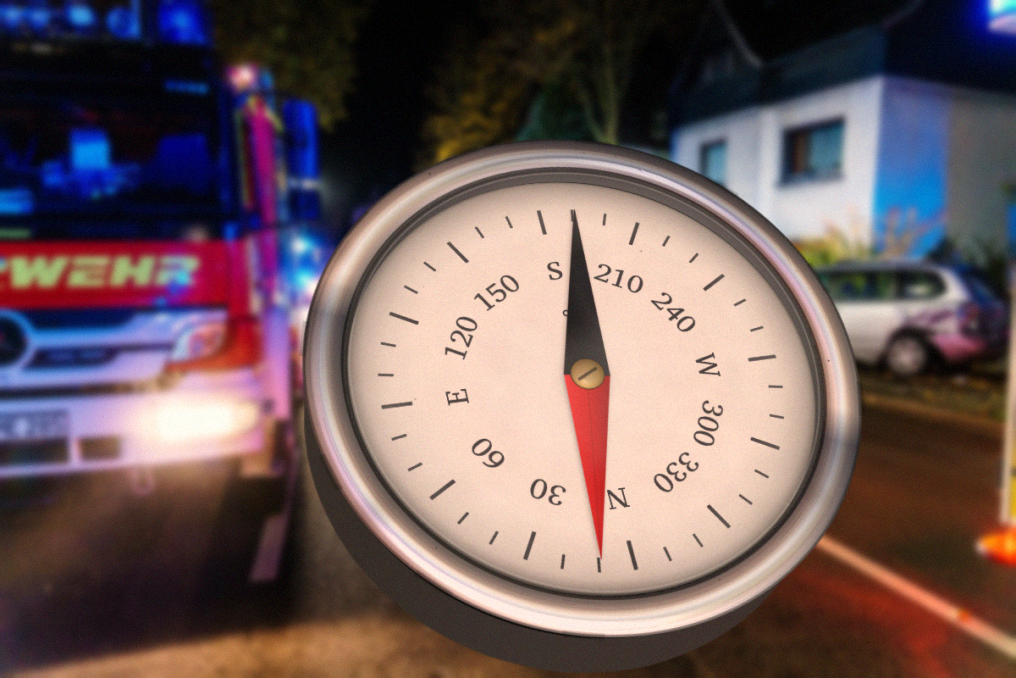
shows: 10 °
